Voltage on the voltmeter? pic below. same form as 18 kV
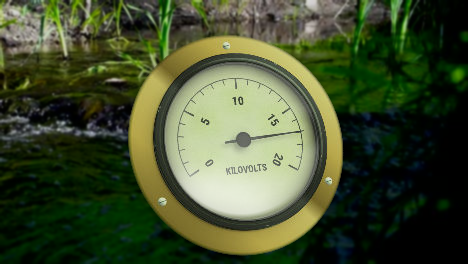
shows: 17 kV
